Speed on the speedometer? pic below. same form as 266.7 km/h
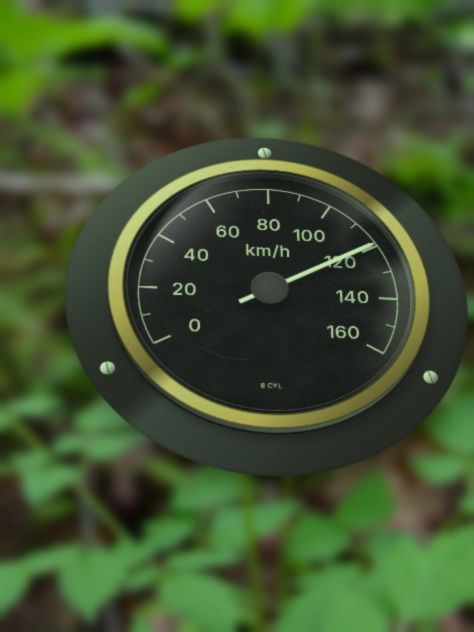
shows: 120 km/h
